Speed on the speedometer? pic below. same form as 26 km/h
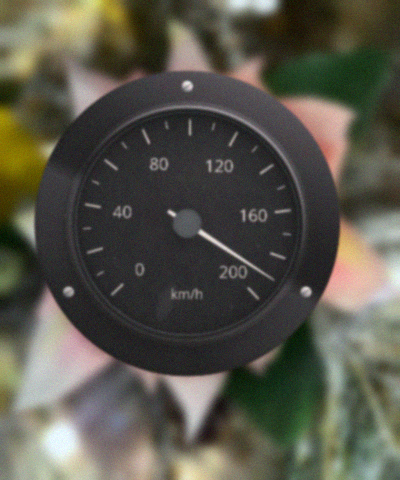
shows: 190 km/h
